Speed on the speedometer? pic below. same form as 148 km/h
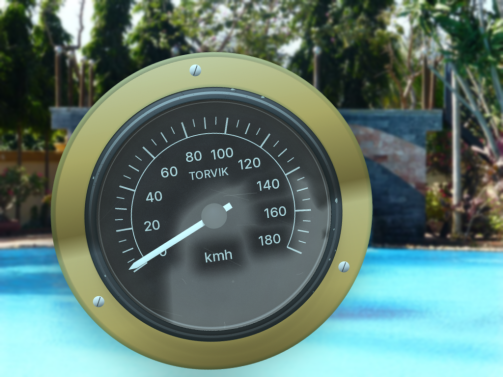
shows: 2.5 km/h
